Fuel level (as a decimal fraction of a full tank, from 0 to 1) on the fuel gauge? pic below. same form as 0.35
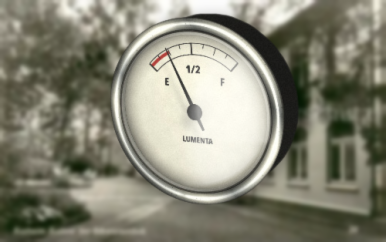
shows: 0.25
